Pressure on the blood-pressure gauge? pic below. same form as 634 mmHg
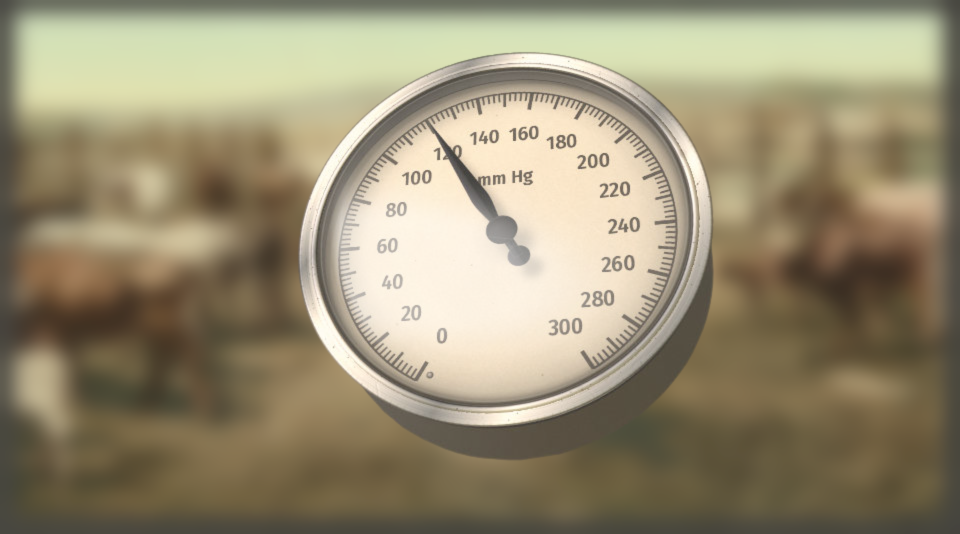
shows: 120 mmHg
